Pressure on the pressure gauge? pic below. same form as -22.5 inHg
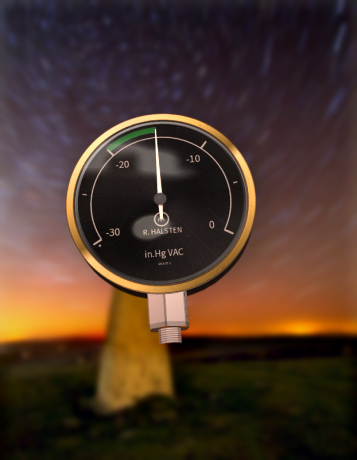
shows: -15 inHg
